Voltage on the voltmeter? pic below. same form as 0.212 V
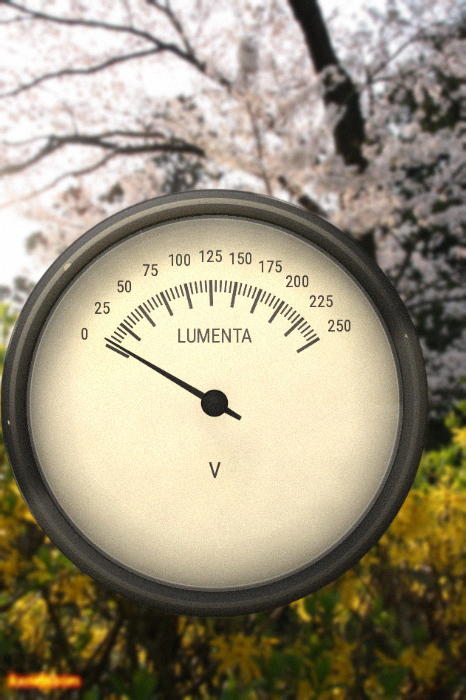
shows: 5 V
